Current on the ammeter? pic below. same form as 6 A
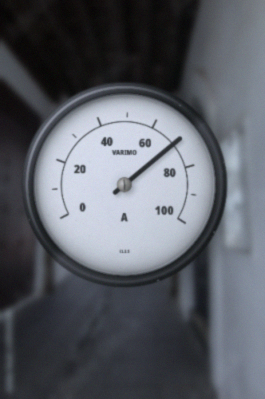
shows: 70 A
